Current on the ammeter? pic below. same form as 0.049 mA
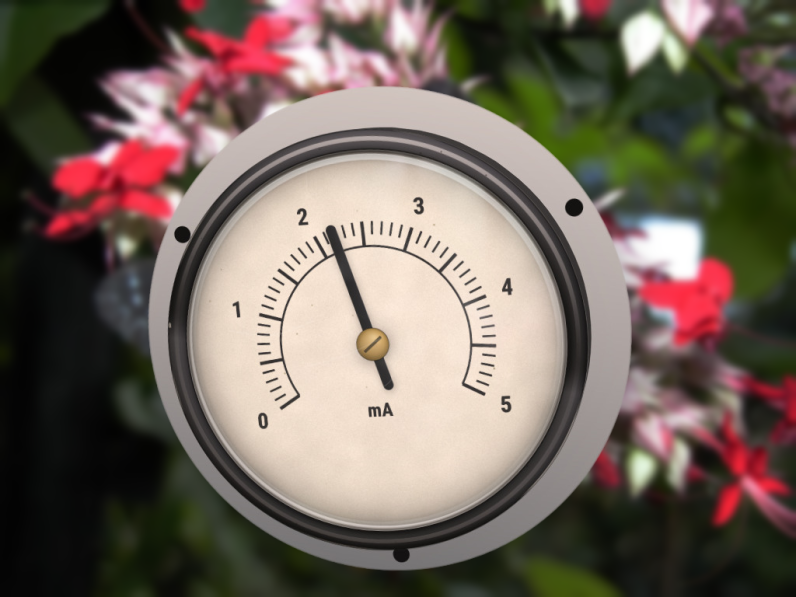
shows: 2.2 mA
